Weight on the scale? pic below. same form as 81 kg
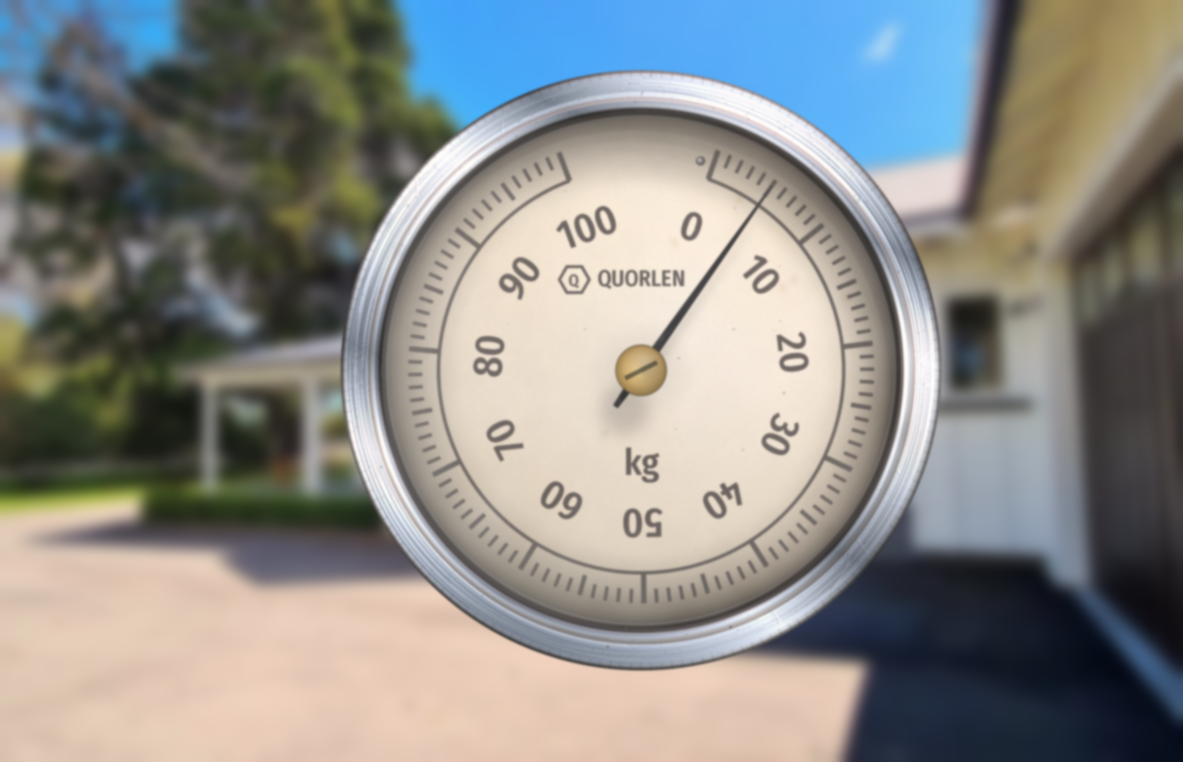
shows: 5 kg
